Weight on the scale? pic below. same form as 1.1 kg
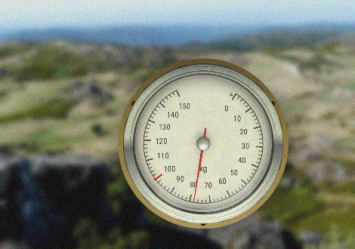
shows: 78 kg
